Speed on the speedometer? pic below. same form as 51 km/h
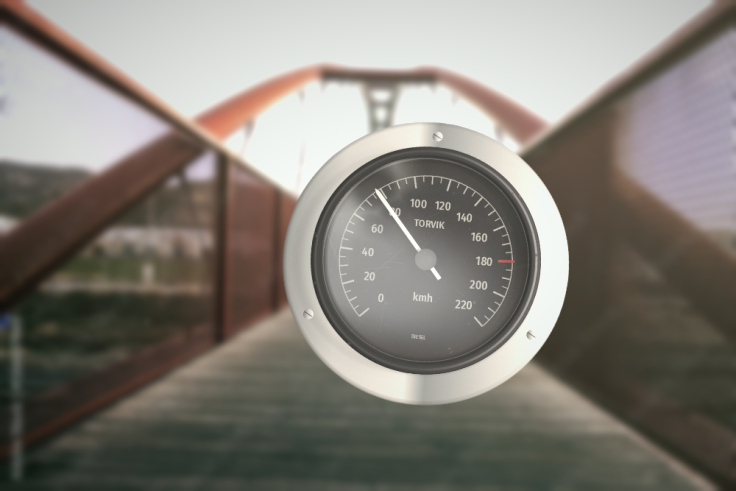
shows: 77.5 km/h
